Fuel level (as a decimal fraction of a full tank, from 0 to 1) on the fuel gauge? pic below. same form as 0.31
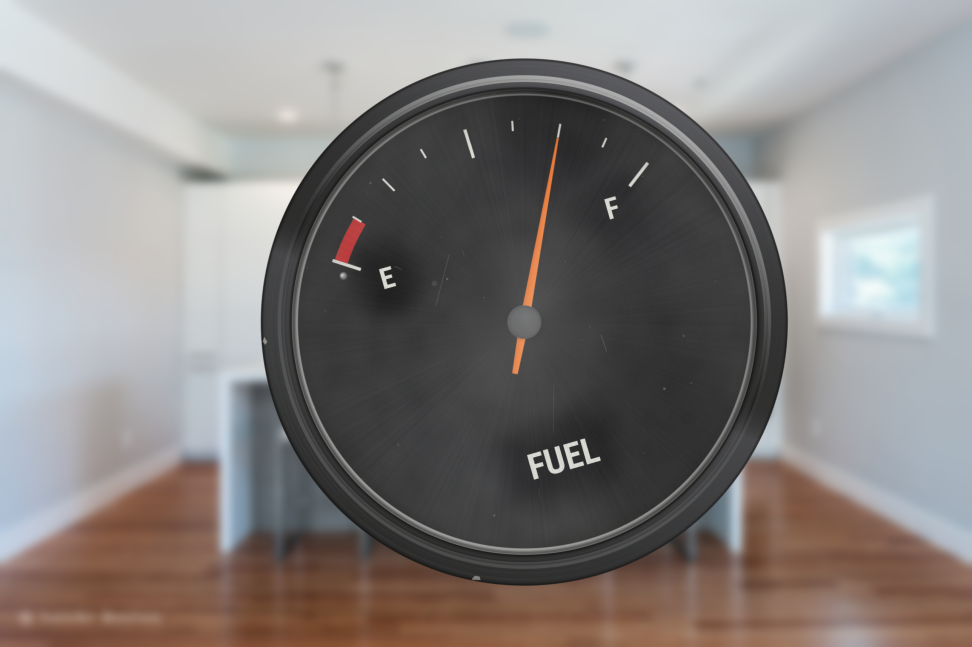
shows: 0.75
